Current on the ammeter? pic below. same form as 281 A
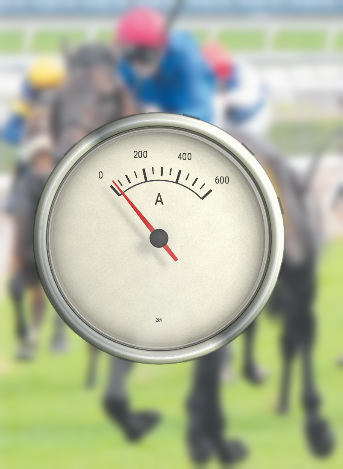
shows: 25 A
